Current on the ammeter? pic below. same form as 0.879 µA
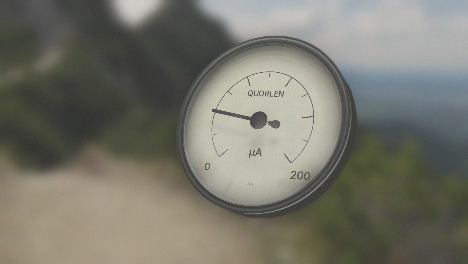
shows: 40 µA
